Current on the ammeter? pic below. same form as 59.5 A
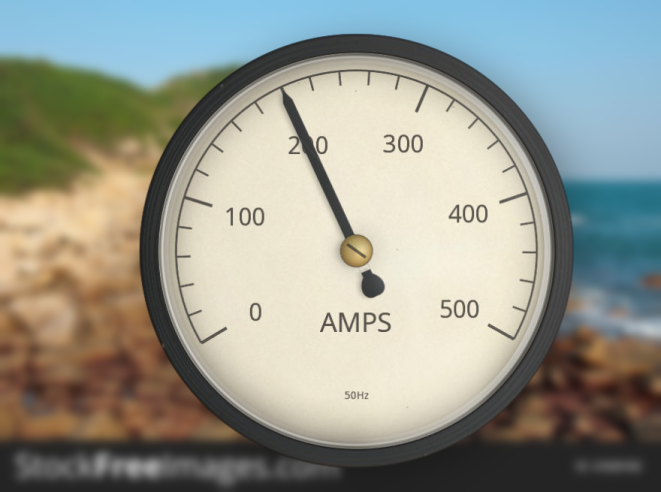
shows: 200 A
